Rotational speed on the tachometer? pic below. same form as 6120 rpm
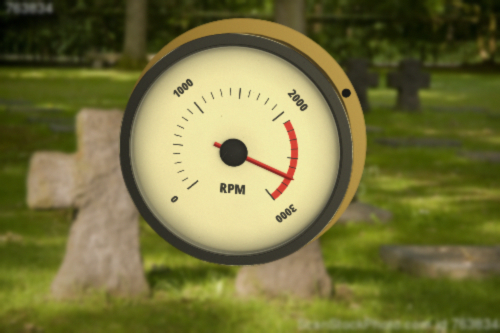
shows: 2700 rpm
